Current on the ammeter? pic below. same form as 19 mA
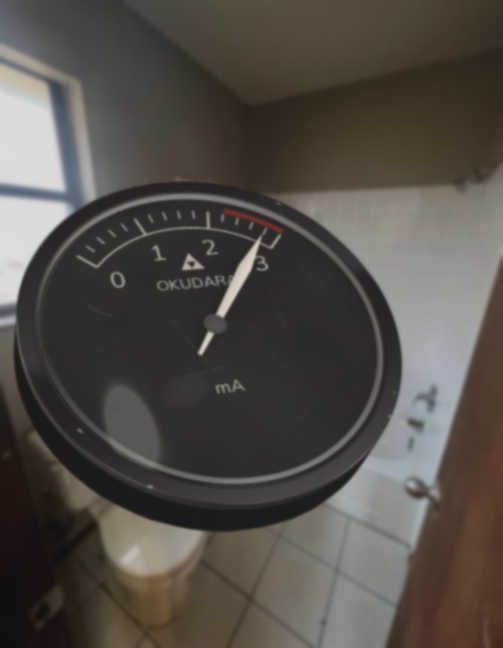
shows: 2.8 mA
